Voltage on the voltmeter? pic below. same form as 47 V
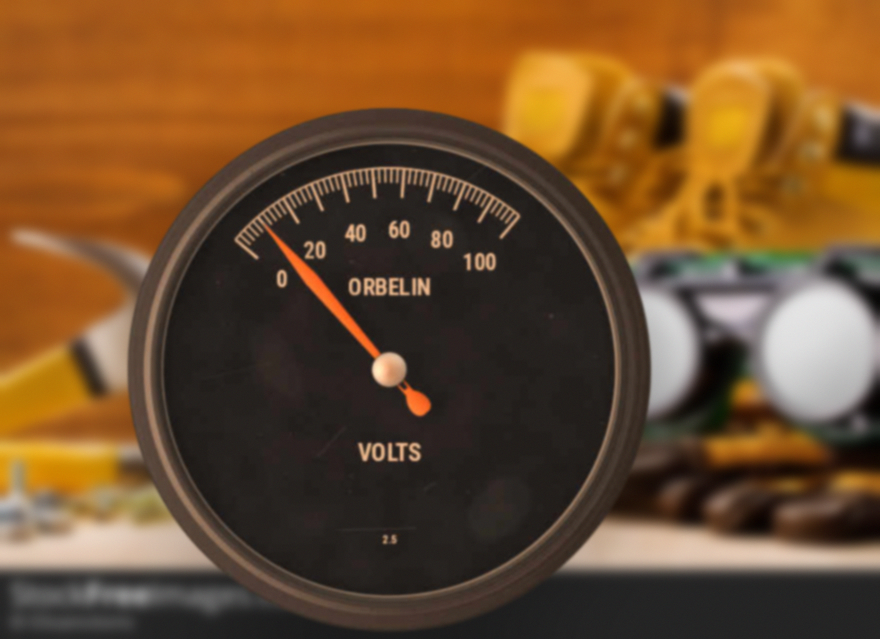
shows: 10 V
